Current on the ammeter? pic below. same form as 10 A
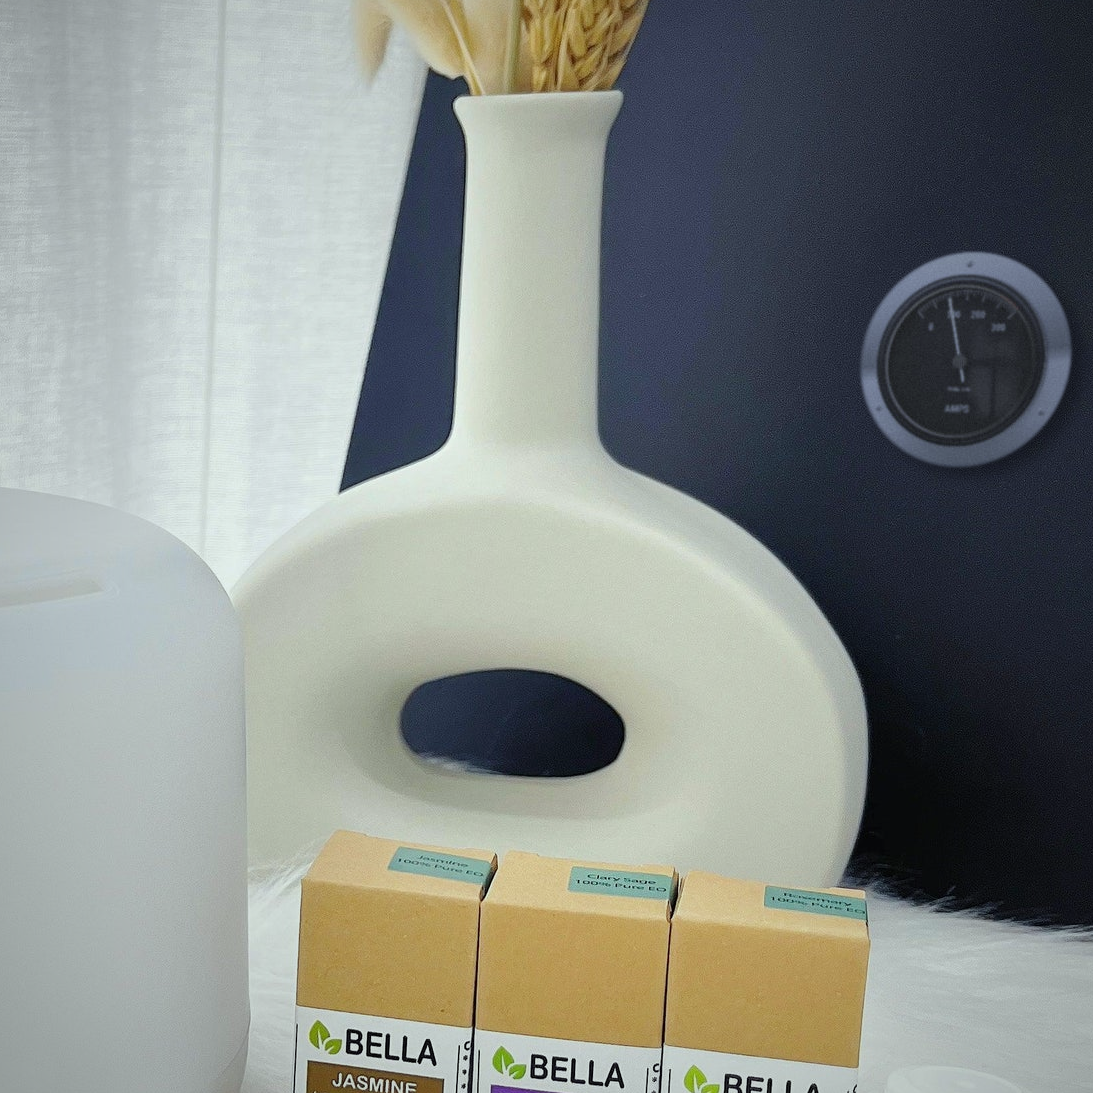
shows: 100 A
